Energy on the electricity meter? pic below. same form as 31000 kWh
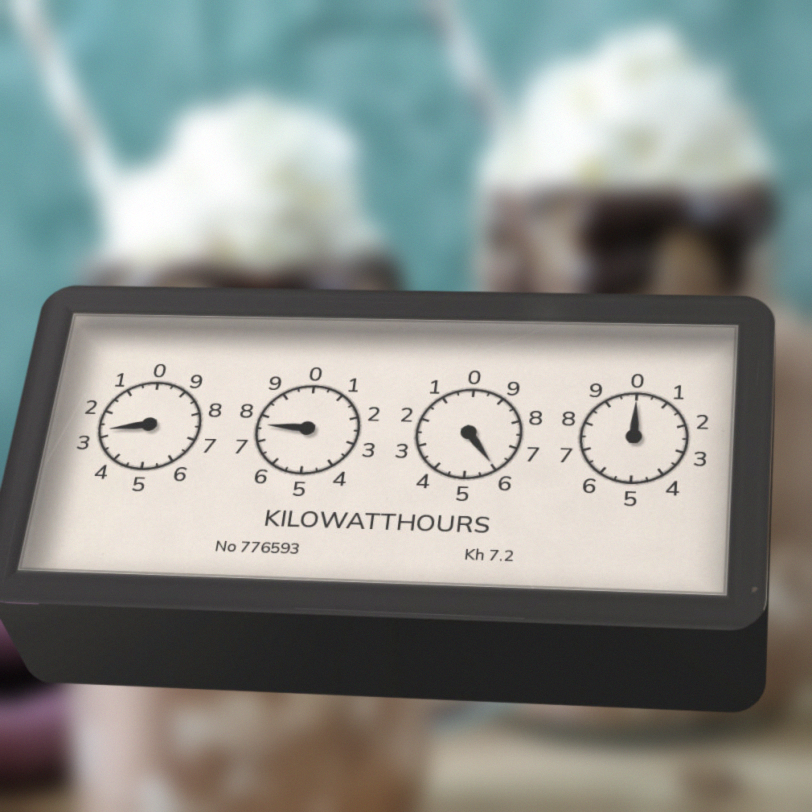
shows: 2760 kWh
